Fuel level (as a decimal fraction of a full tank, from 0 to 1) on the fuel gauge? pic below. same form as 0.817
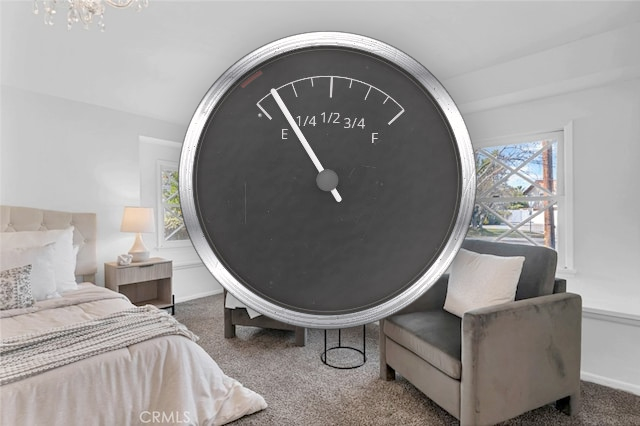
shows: 0.125
